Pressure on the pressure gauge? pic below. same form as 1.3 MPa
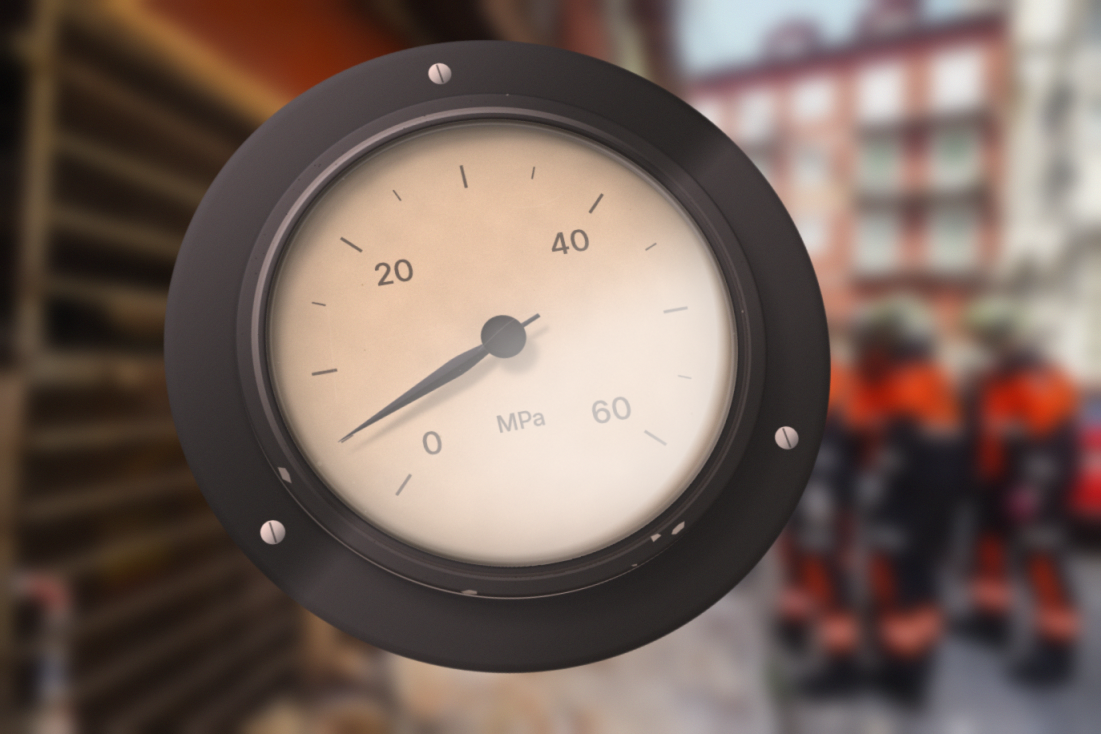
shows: 5 MPa
